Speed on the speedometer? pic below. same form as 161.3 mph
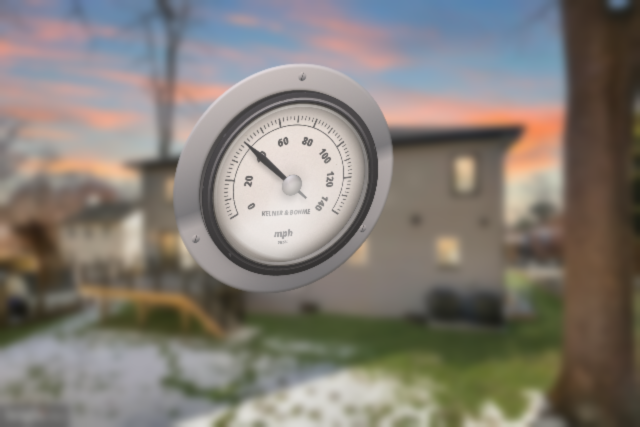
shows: 40 mph
